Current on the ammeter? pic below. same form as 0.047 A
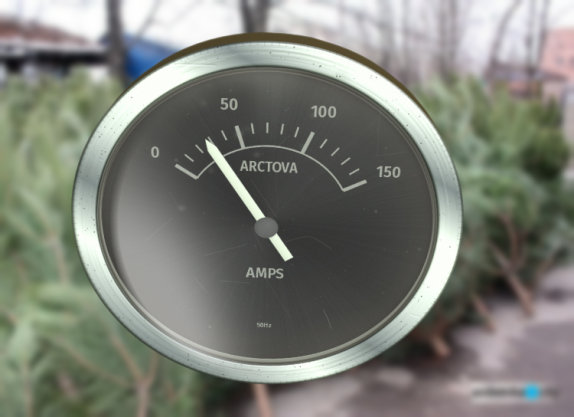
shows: 30 A
